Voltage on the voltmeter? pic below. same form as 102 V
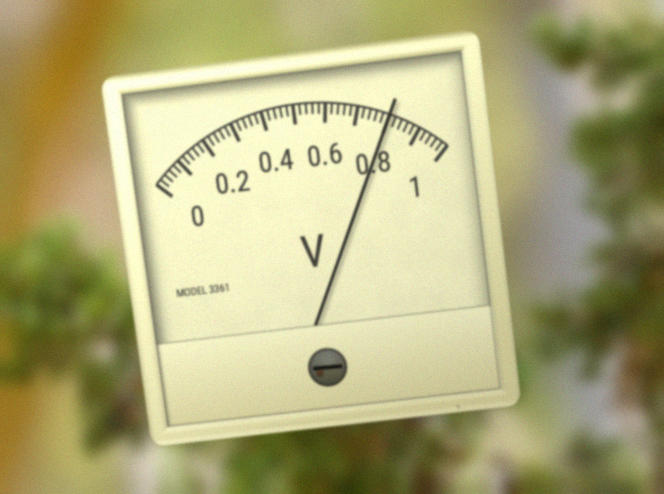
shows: 0.8 V
